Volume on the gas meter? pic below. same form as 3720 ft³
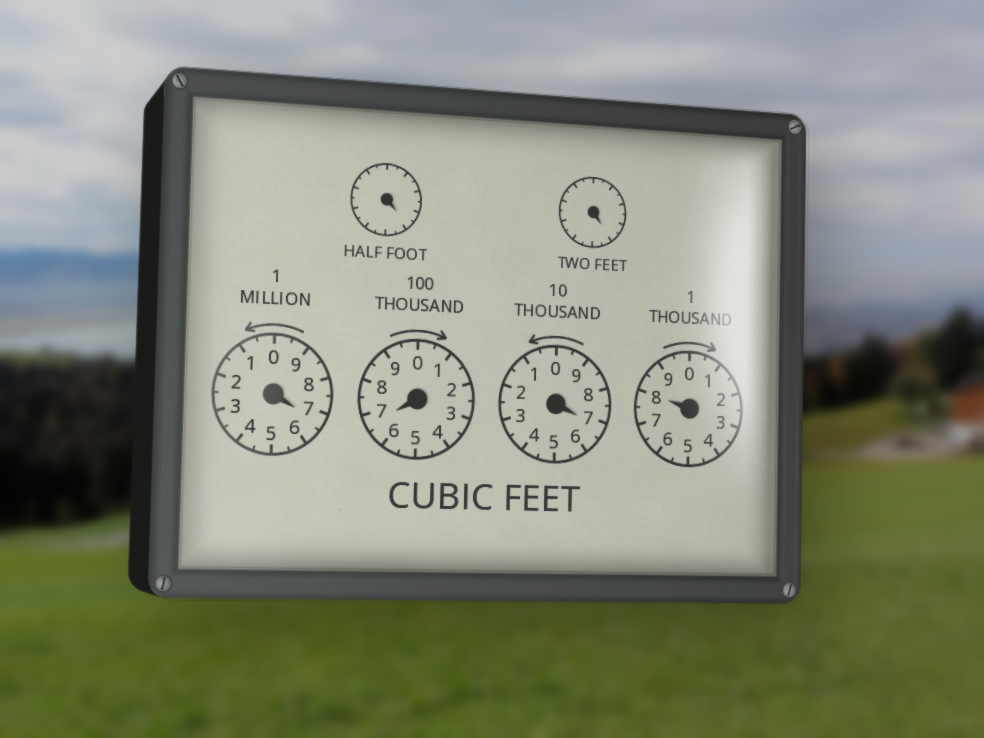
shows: 666800 ft³
